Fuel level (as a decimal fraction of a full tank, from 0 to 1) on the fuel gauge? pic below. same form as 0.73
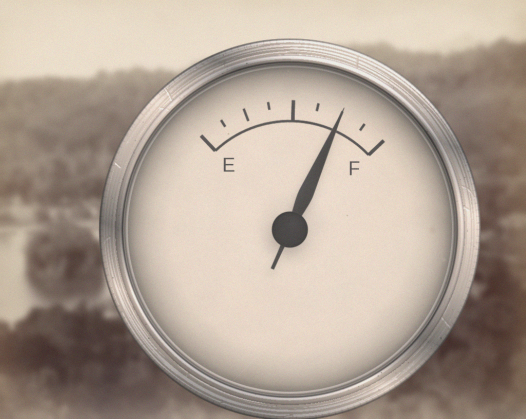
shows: 0.75
